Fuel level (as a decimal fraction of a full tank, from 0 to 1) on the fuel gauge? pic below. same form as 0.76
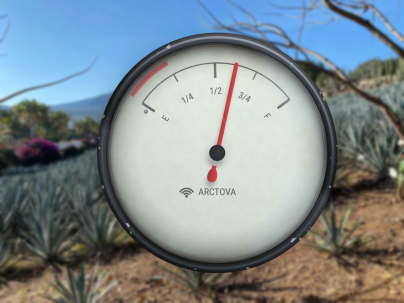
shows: 0.625
